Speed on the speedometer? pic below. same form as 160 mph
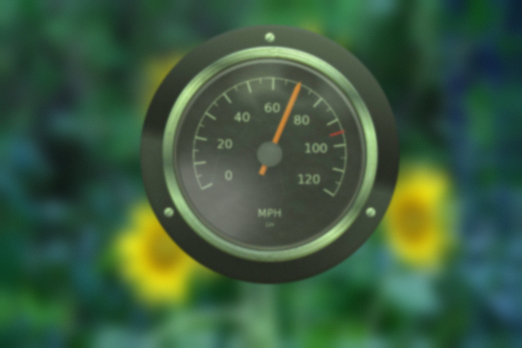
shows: 70 mph
